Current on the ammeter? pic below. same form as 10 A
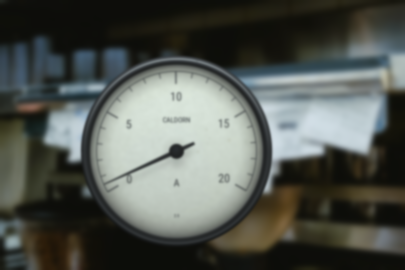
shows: 0.5 A
